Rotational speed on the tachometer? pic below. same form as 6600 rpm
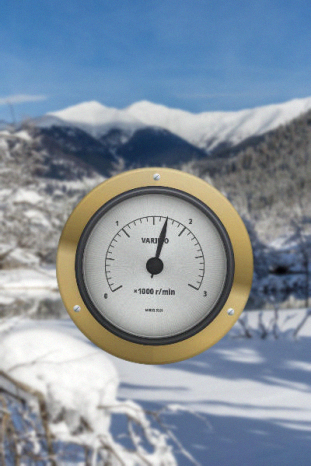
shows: 1700 rpm
